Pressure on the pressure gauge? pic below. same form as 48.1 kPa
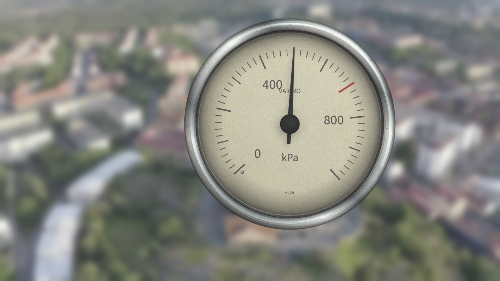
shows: 500 kPa
